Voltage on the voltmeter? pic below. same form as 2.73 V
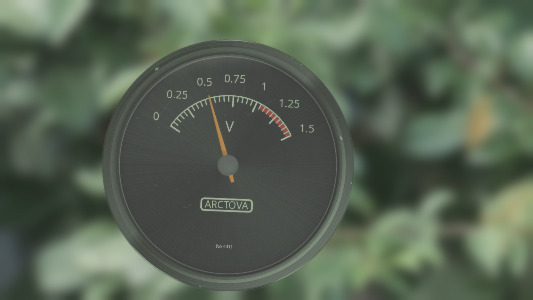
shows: 0.5 V
